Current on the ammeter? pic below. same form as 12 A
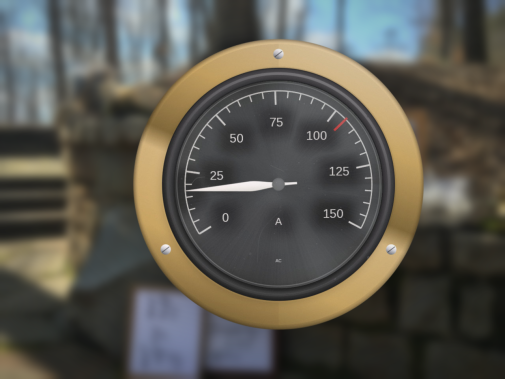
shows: 17.5 A
